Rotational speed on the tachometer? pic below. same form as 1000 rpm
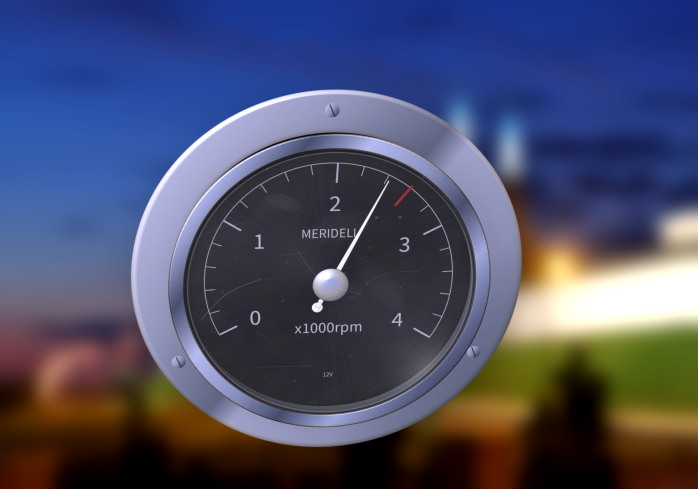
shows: 2400 rpm
